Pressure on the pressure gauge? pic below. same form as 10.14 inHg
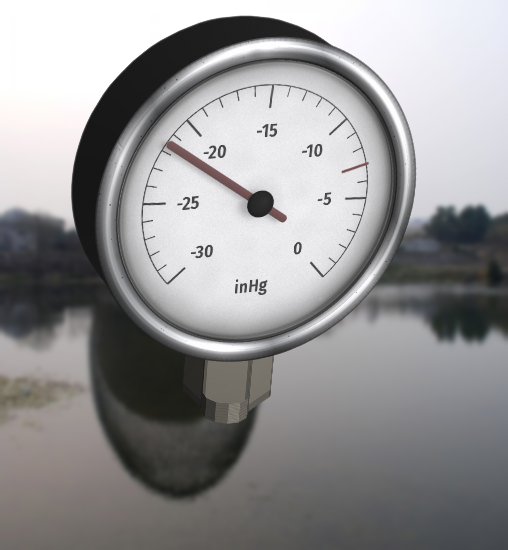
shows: -21.5 inHg
